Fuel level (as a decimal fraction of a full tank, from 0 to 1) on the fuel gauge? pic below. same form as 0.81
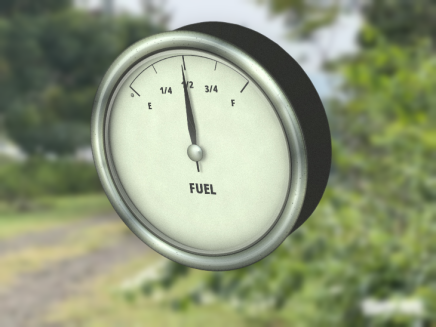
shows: 0.5
